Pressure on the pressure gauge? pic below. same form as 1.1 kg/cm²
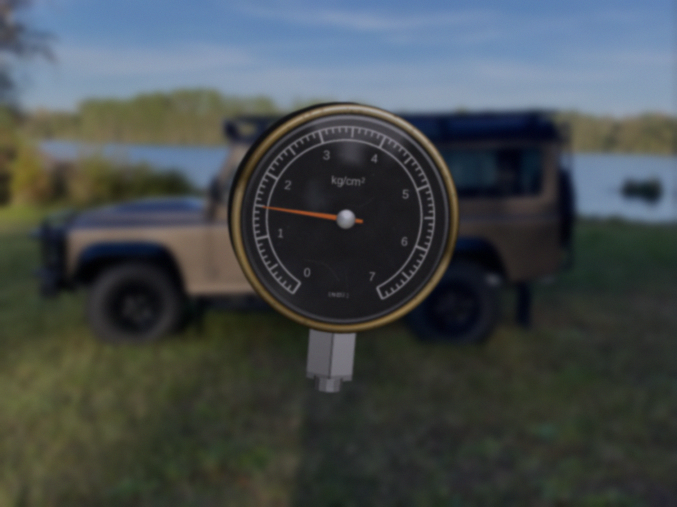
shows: 1.5 kg/cm²
